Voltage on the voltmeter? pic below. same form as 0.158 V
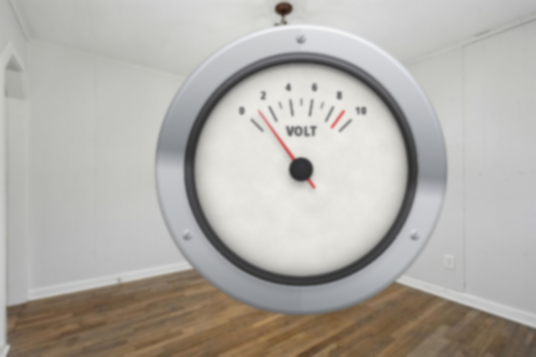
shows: 1 V
